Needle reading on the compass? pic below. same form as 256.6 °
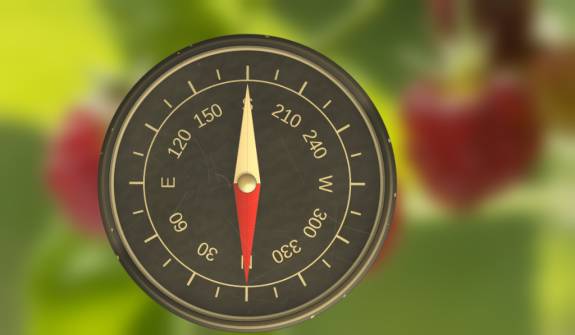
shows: 0 °
